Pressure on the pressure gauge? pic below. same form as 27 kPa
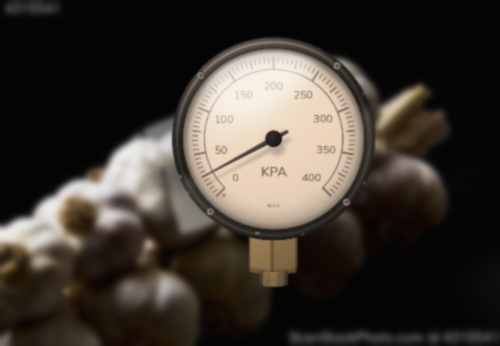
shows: 25 kPa
